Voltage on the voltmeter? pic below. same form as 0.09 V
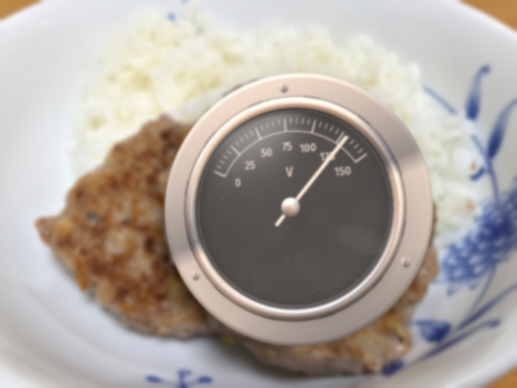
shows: 130 V
